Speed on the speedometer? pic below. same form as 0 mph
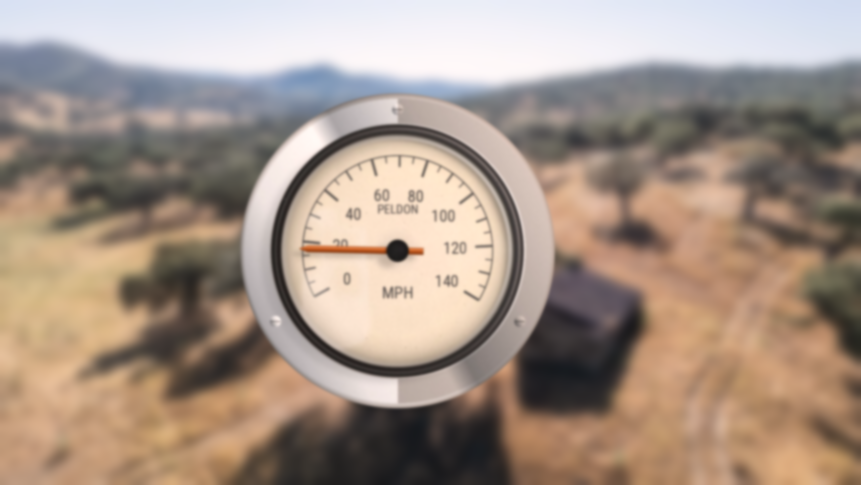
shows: 17.5 mph
